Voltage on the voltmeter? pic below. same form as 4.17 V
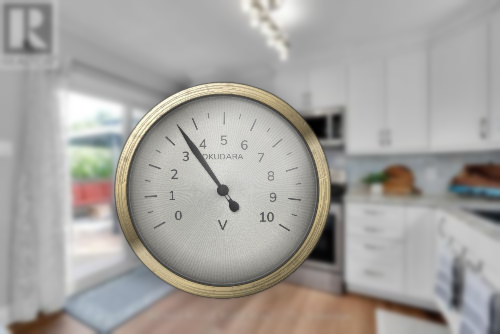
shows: 3.5 V
